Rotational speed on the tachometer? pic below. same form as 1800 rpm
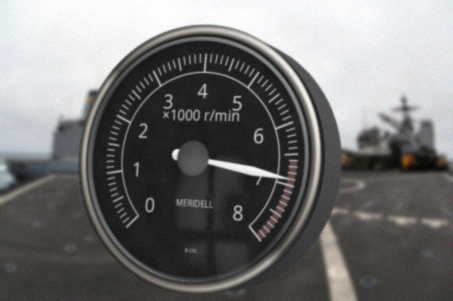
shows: 6900 rpm
